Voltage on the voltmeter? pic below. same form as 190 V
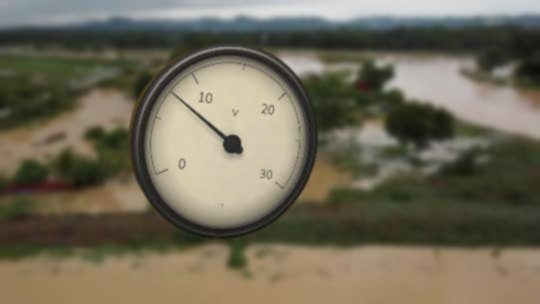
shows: 7.5 V
